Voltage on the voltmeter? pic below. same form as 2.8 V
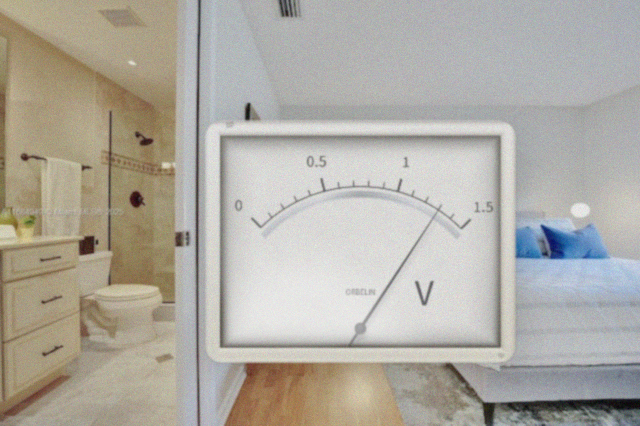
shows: 1.3 V
